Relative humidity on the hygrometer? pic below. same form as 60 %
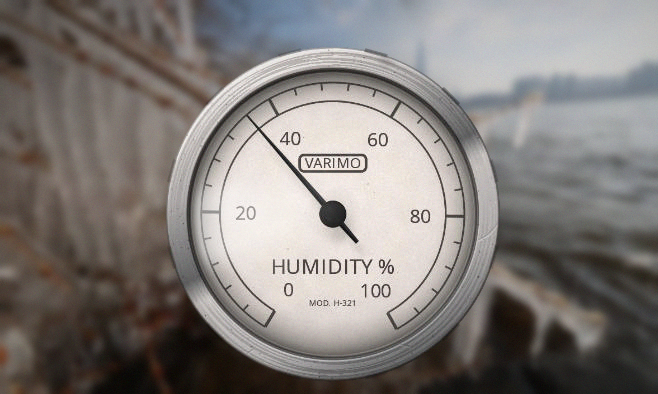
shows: 36 %
